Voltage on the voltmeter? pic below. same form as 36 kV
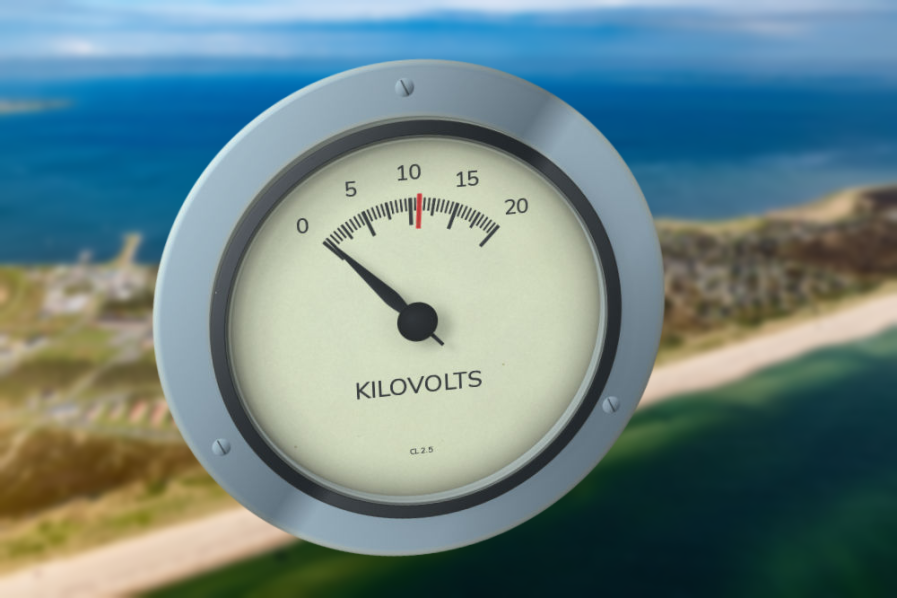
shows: 0.5 kV
